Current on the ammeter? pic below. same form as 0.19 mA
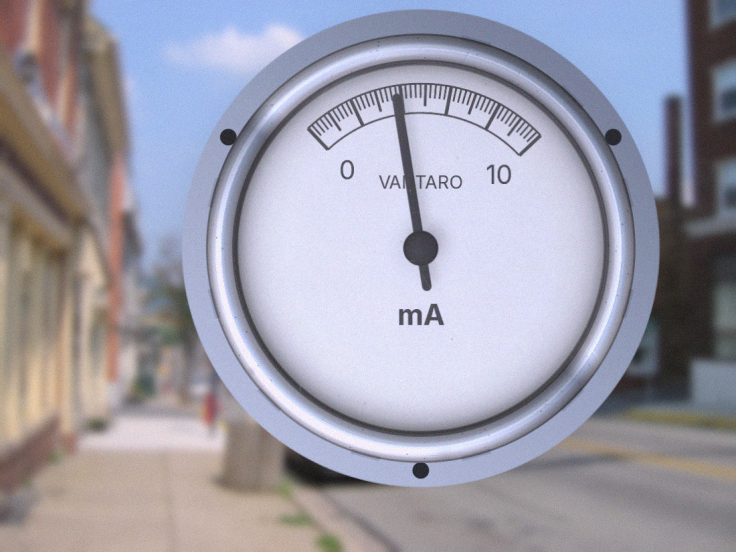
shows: 3.8 mA
